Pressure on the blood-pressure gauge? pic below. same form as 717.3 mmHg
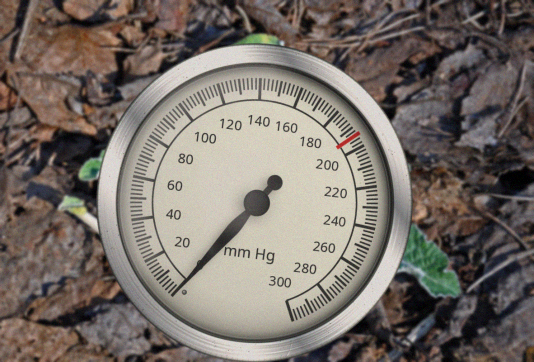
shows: 0 mmHg
